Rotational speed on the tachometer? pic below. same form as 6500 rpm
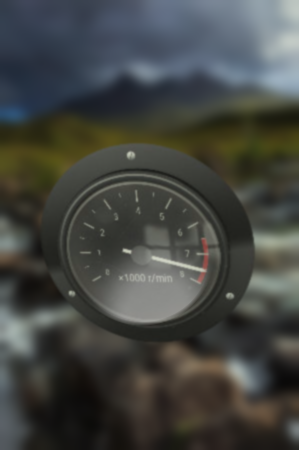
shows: 7500 rpm
